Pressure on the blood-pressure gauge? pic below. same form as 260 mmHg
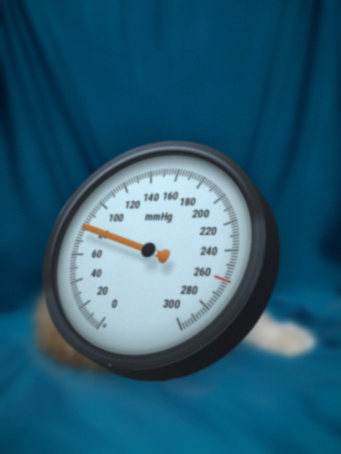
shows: 80 mmHg
